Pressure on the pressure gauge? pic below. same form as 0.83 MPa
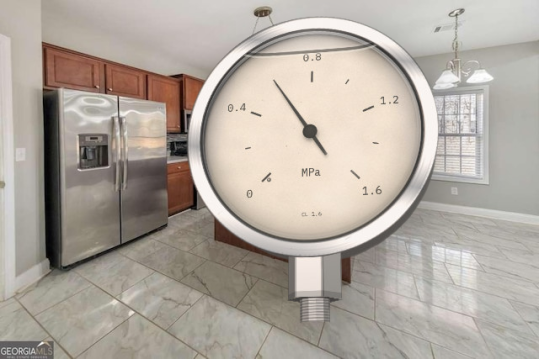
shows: 0.6 MPa
